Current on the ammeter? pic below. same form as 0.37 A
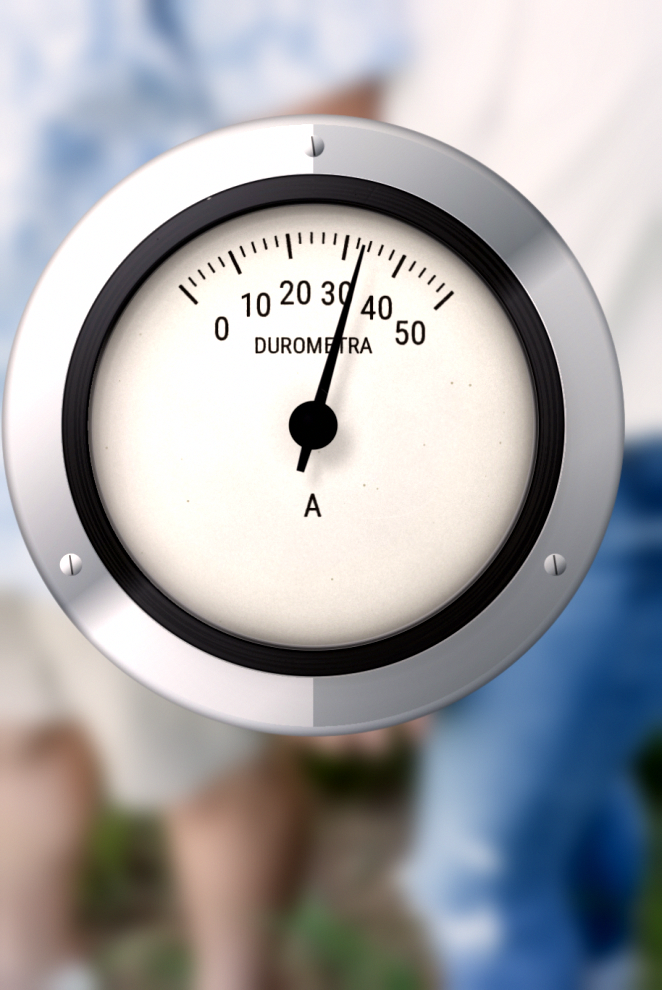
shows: 33 A
